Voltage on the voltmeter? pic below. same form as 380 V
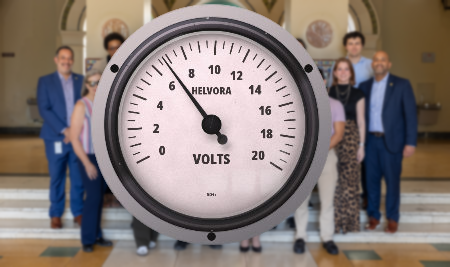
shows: 6.75 V
